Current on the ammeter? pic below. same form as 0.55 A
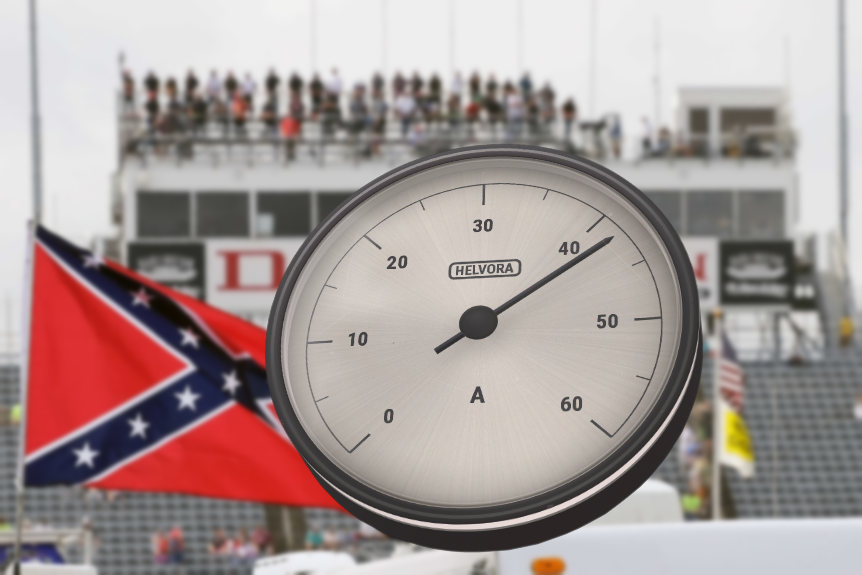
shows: 42.5 A
